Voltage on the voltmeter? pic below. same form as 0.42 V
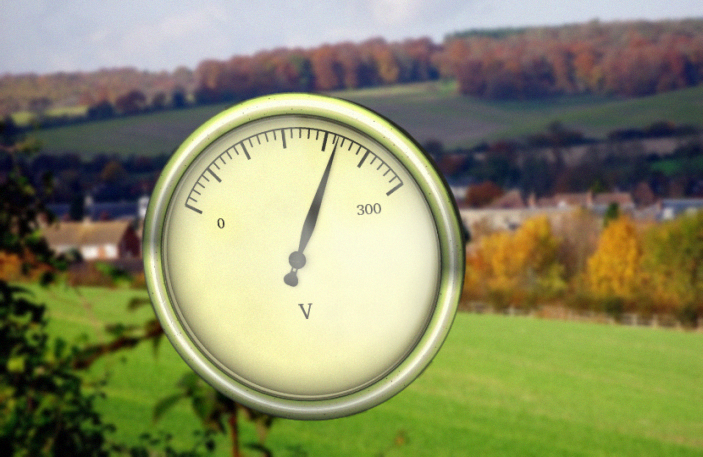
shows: 215 V
